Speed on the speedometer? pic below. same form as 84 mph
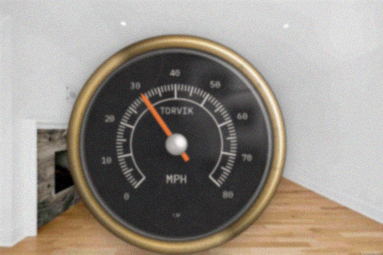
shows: 30 mph
